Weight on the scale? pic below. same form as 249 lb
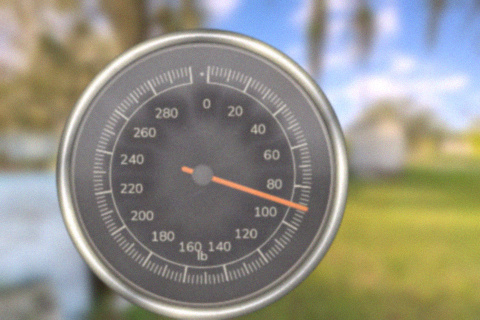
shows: 90 lb
